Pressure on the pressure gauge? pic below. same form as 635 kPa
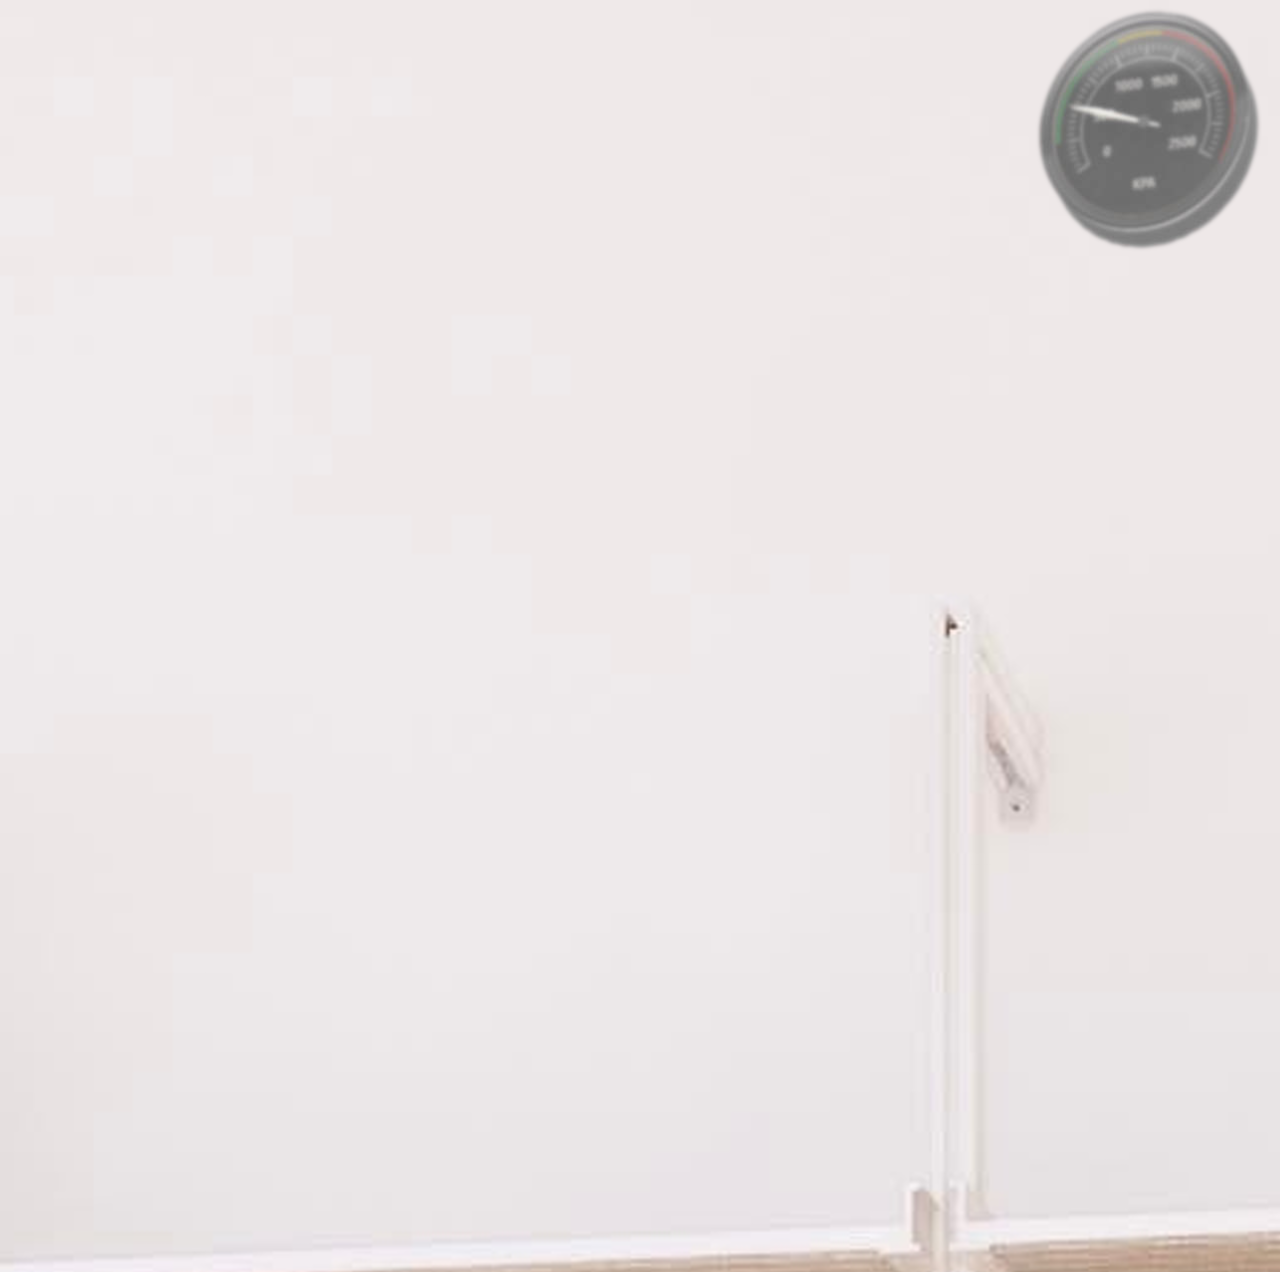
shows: 500 kPa
